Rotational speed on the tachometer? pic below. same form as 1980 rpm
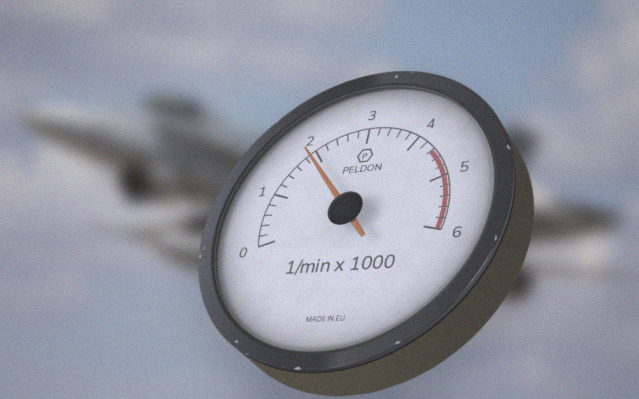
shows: 1900 rpm
